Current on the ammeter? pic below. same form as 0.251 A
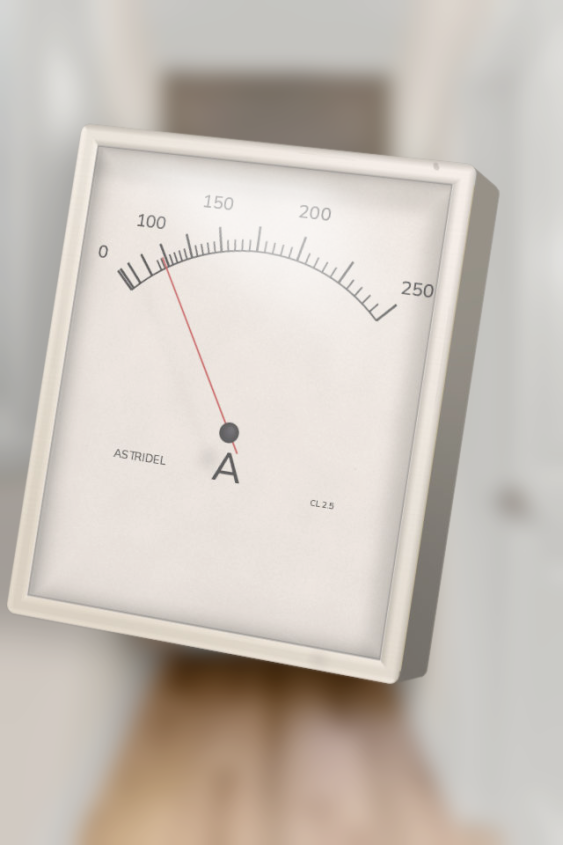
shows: 100 A
